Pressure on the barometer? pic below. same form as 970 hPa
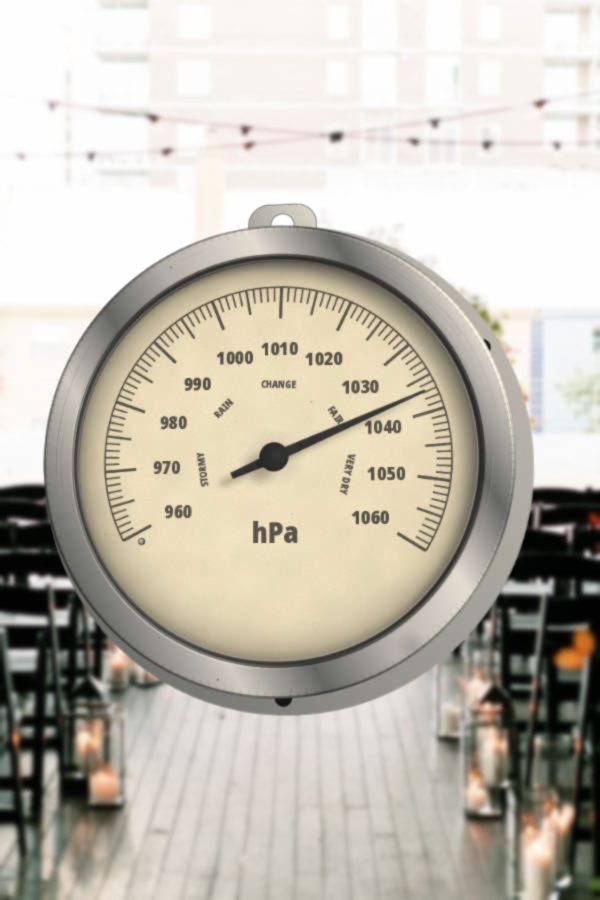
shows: 1037 hPa
